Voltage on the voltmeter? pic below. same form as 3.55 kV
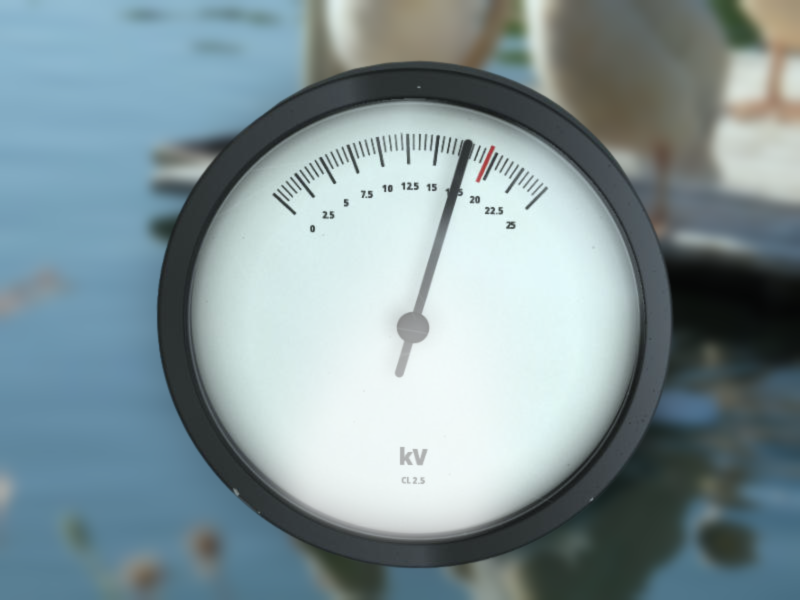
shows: 17.5 kV
